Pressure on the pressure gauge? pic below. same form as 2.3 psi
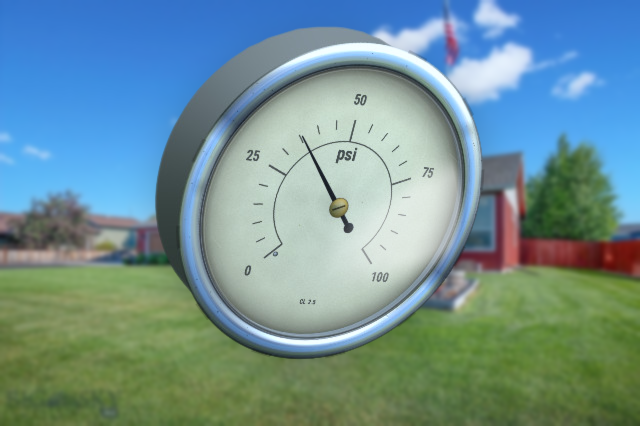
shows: 35 psi
